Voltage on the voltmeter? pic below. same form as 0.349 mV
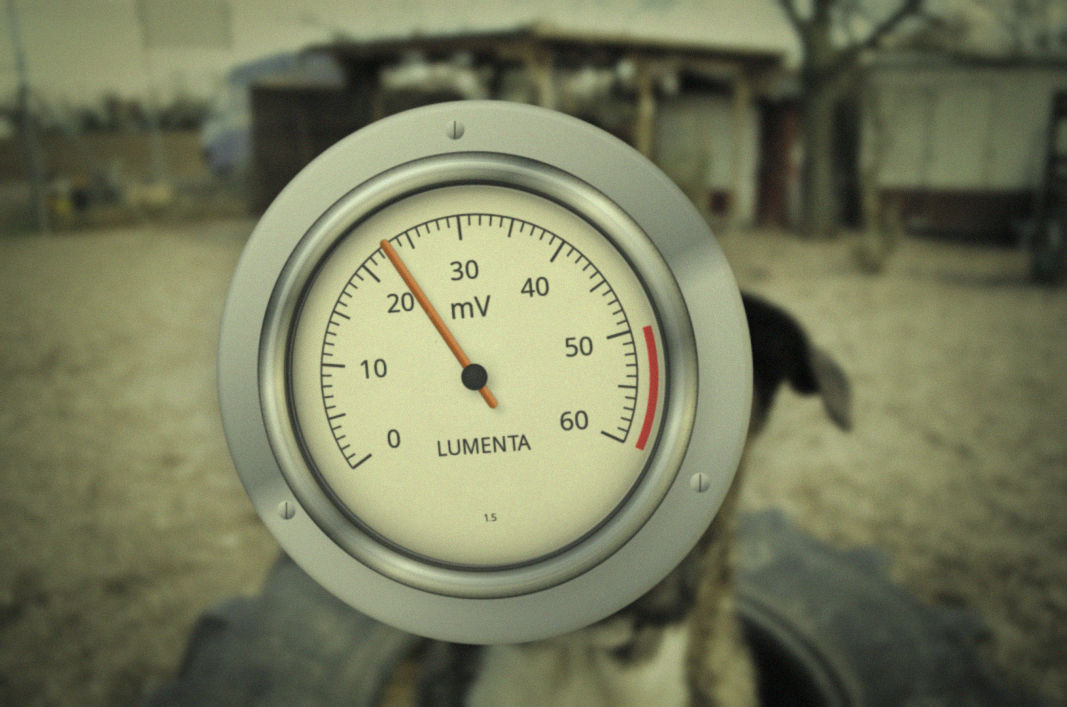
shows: 23 mV
